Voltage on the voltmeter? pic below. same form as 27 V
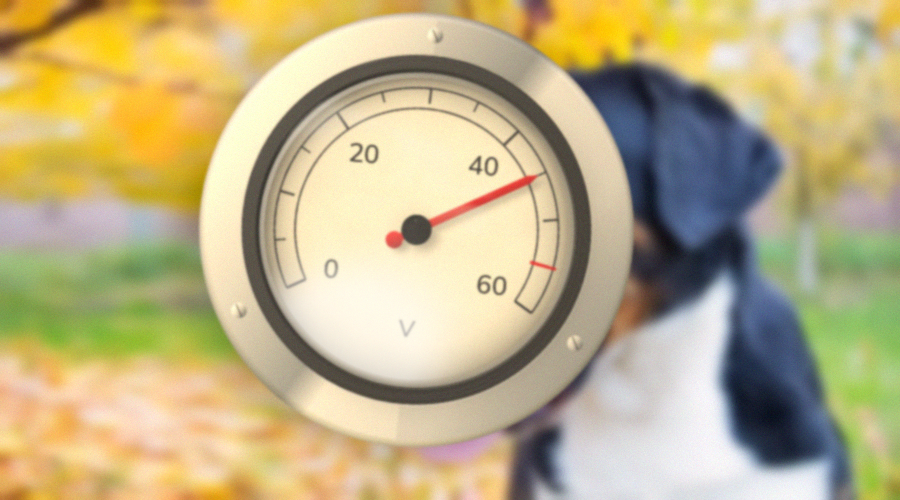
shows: 45 V
